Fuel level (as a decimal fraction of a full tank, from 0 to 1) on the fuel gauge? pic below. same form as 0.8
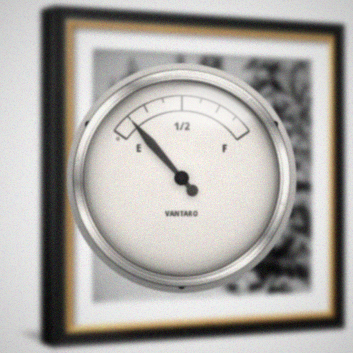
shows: 0.125
